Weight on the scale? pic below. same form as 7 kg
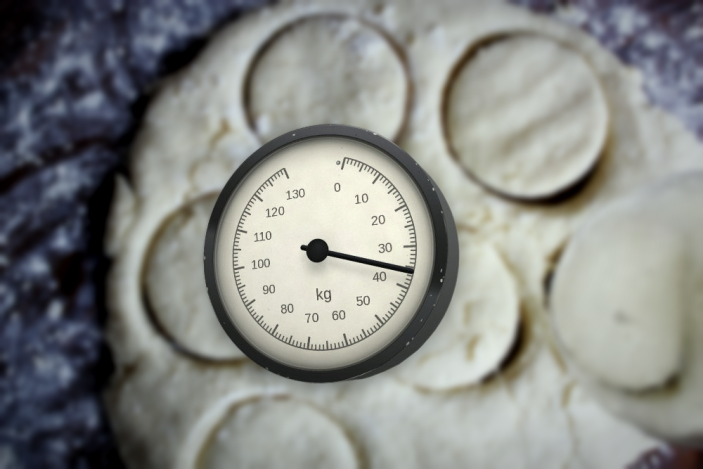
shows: 36 kg
